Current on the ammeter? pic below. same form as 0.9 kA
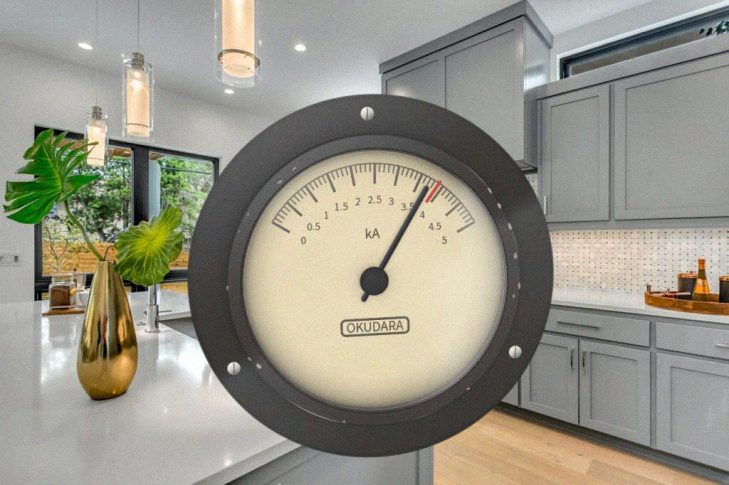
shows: 3.7 kA
